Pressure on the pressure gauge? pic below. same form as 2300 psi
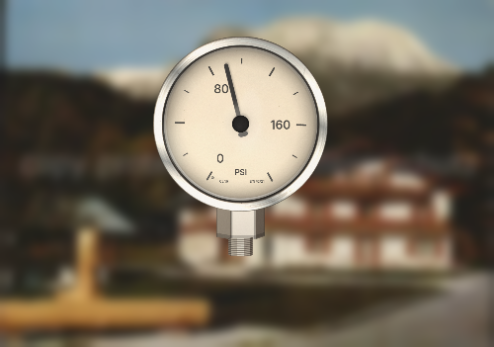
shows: 90 psi
